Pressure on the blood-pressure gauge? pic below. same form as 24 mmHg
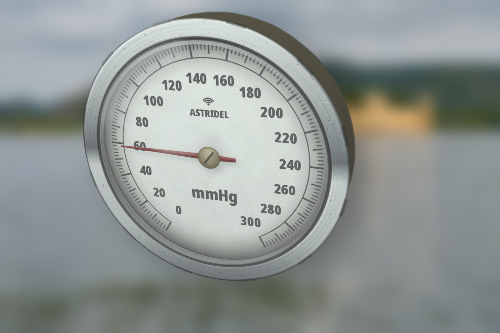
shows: 60 mmHg
